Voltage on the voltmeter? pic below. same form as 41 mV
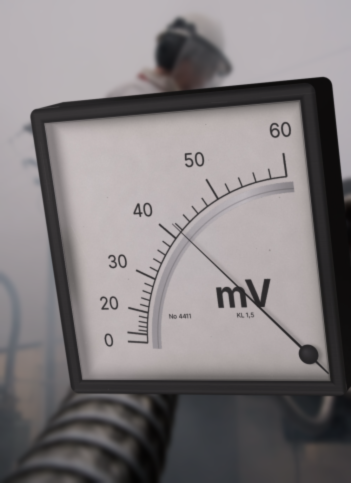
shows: 42 mV
